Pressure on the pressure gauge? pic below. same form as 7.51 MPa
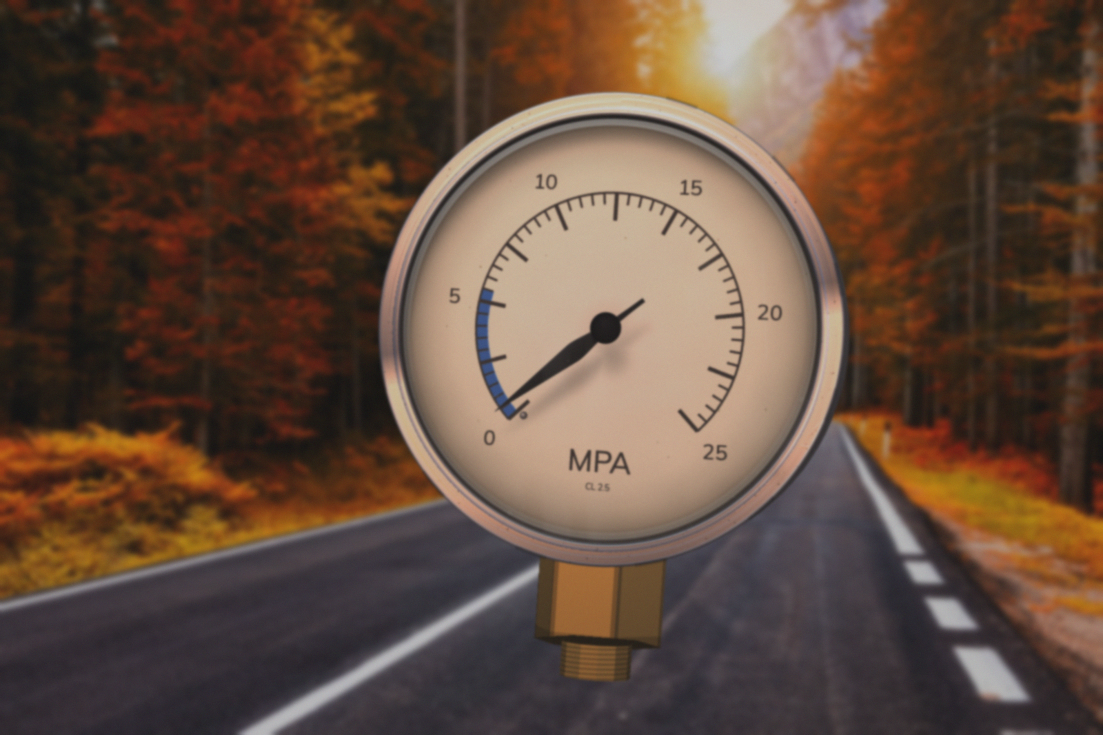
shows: 0.5 MPa
